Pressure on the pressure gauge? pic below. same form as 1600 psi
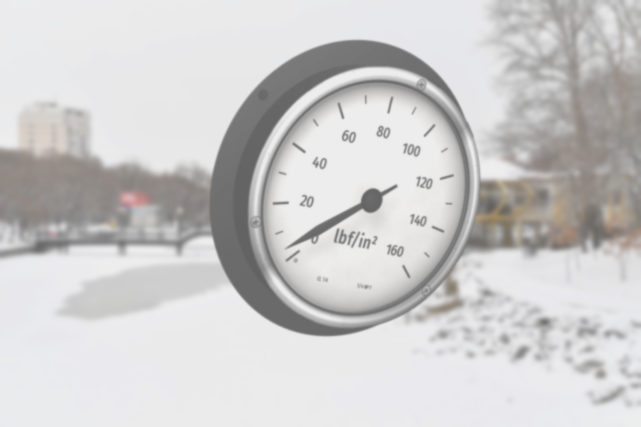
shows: 5 psi
